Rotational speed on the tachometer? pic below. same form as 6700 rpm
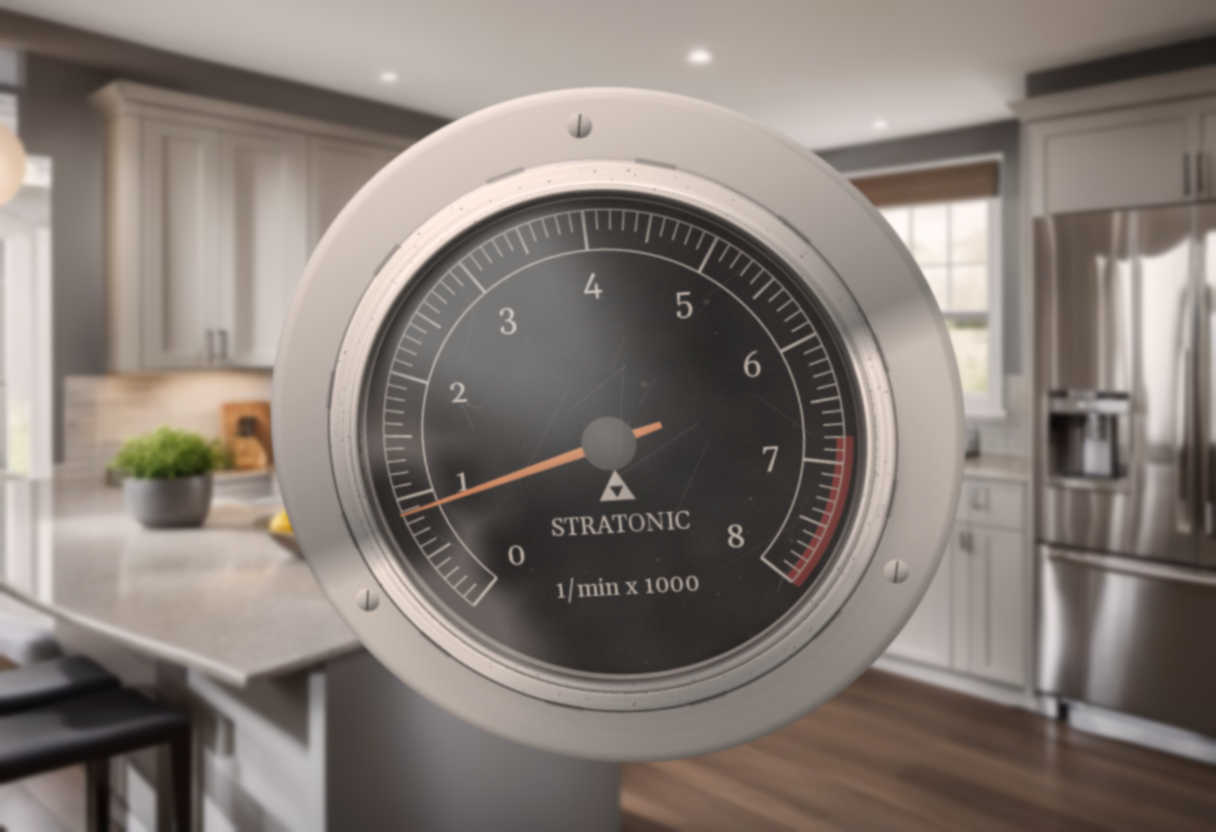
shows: 900 rpm
